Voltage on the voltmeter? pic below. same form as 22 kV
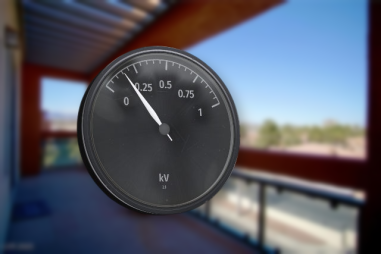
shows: 0.15 kV
